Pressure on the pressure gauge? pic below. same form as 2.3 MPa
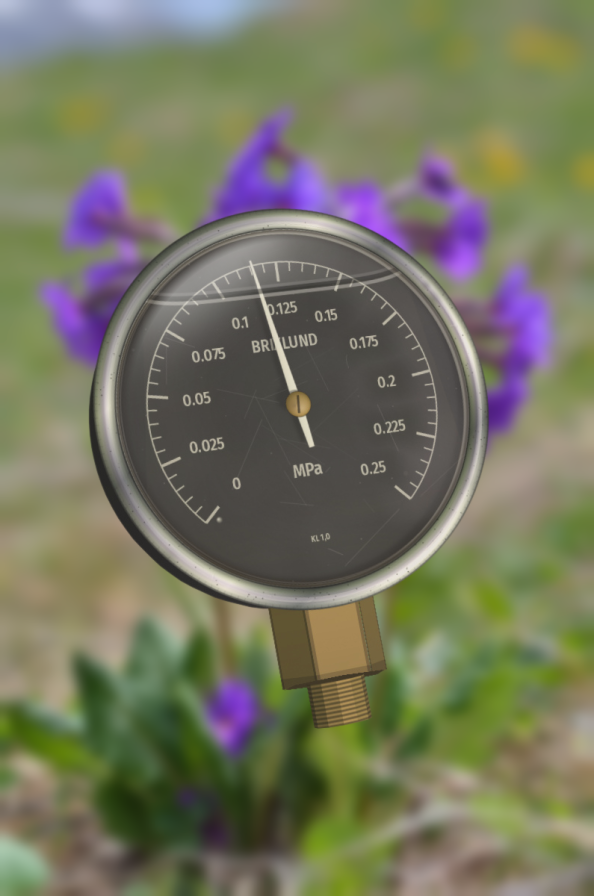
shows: 0.115 MPa
